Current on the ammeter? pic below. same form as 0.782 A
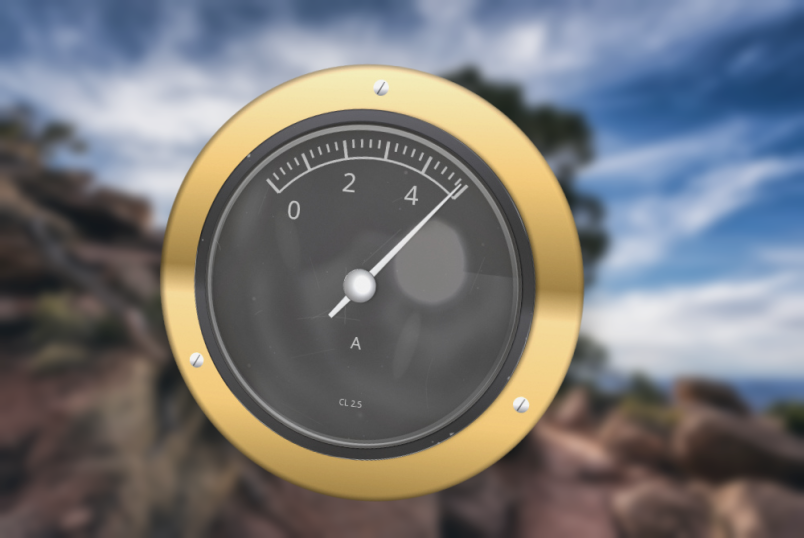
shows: 4.9 A
